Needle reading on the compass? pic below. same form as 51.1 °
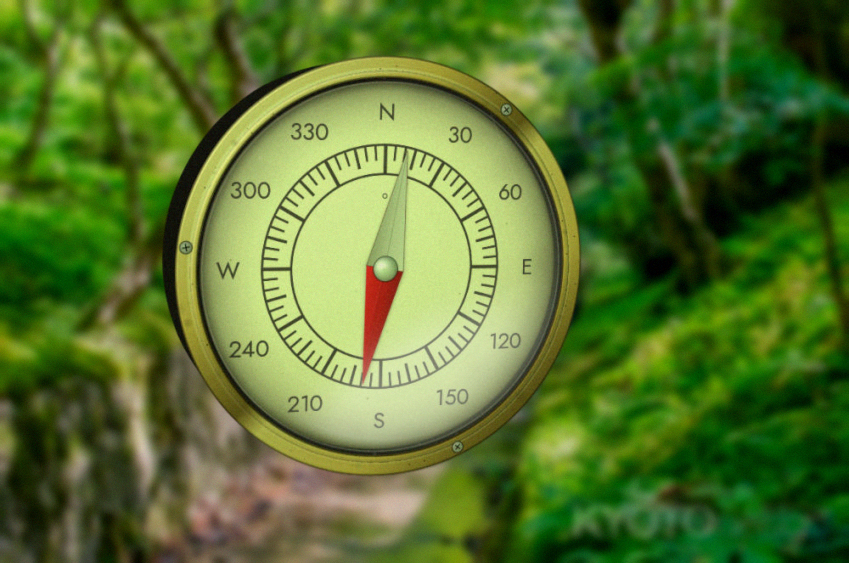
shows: 190 °
